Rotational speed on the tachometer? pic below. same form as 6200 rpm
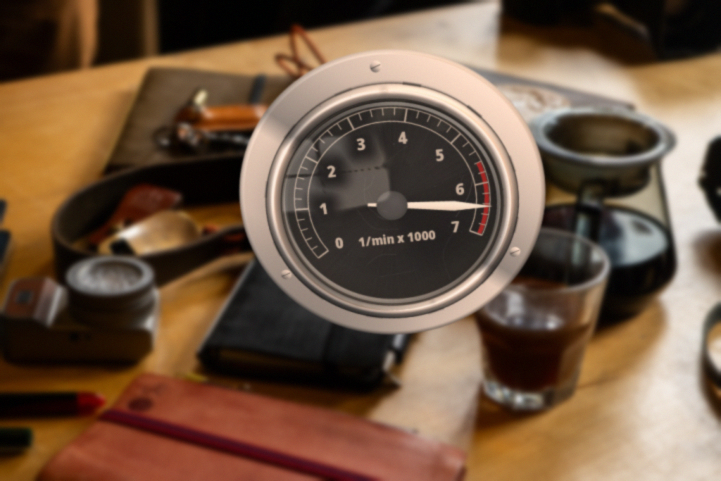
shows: 6400 rpm
